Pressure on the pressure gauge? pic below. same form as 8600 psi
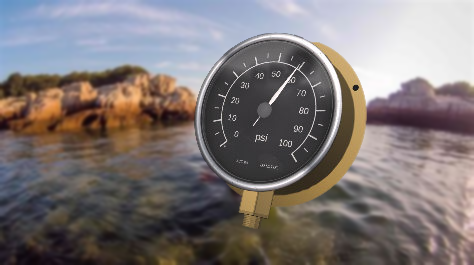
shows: 60 psi
